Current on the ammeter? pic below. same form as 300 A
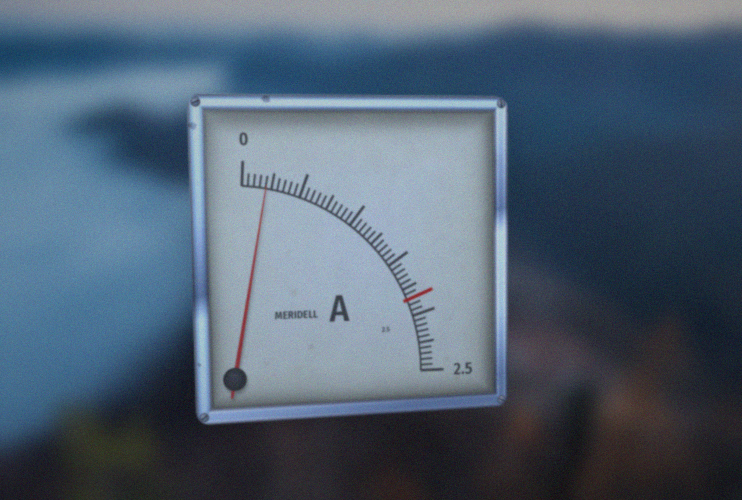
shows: 0.2 A
